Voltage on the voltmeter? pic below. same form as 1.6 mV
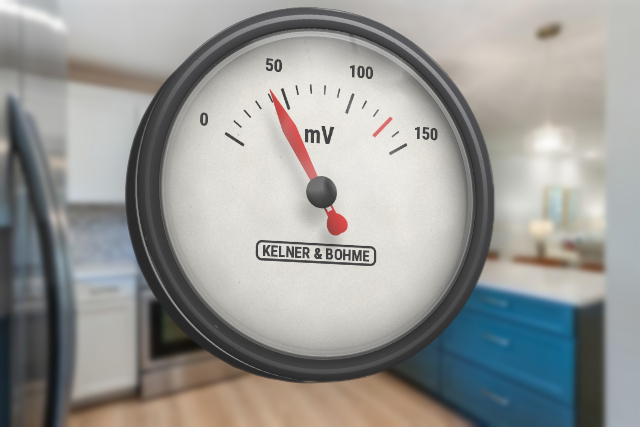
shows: 40 mV
